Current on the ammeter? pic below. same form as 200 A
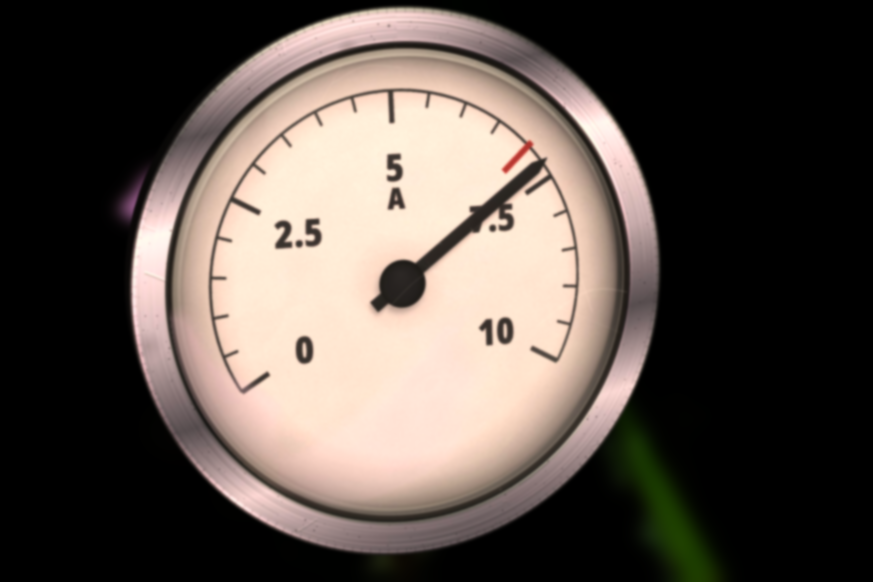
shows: 7.25 A
